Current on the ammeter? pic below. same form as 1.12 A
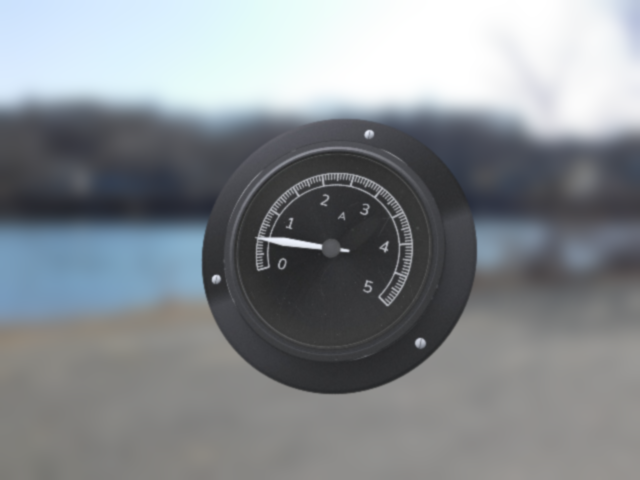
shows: 0.5 A
